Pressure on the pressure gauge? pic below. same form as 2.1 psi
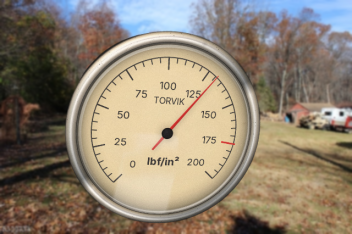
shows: 130 psi
